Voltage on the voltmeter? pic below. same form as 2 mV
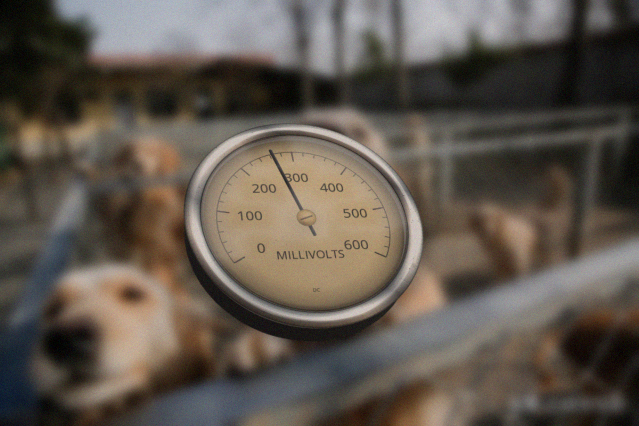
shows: 260 mV
